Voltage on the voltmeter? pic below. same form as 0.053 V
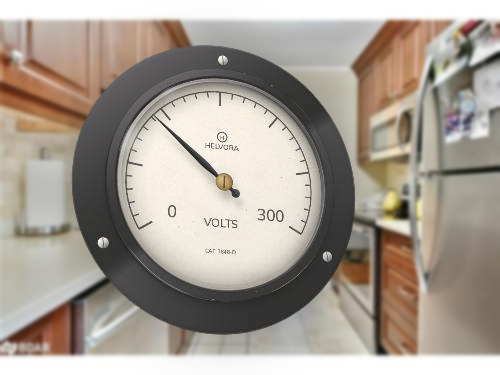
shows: 90 V
